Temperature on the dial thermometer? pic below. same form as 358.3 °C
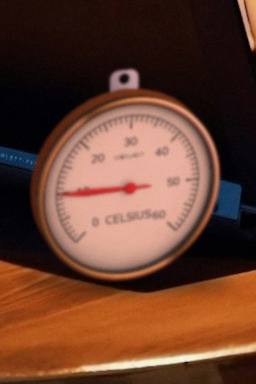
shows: 10 °C
